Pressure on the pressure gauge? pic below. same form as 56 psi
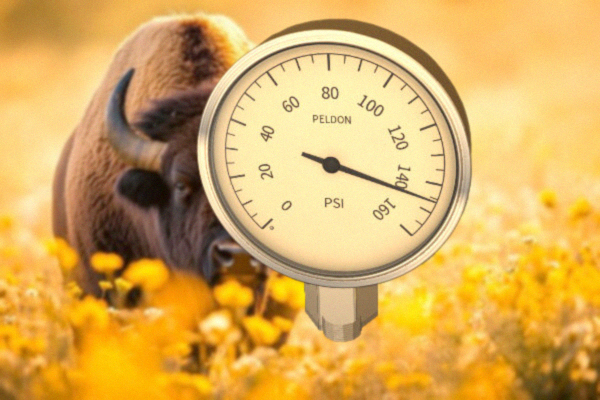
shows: 145 psi
